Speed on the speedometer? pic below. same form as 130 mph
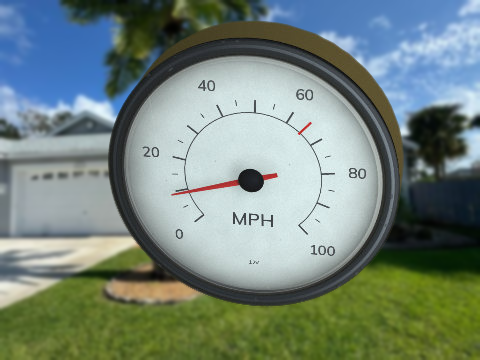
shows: 10 mph
